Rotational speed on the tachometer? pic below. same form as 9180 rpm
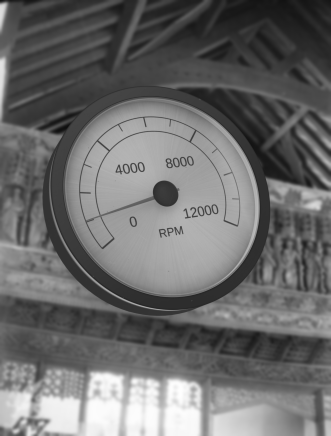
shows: 1000 rpm
